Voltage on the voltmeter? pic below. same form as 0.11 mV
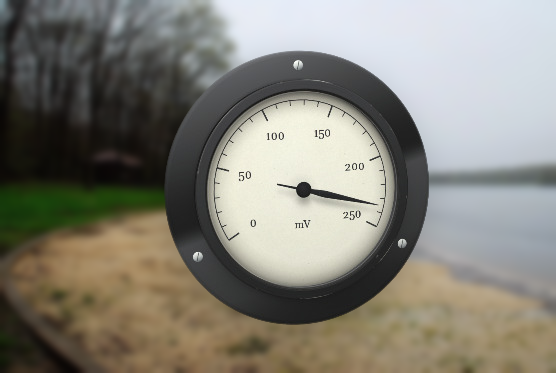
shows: 235 mV
